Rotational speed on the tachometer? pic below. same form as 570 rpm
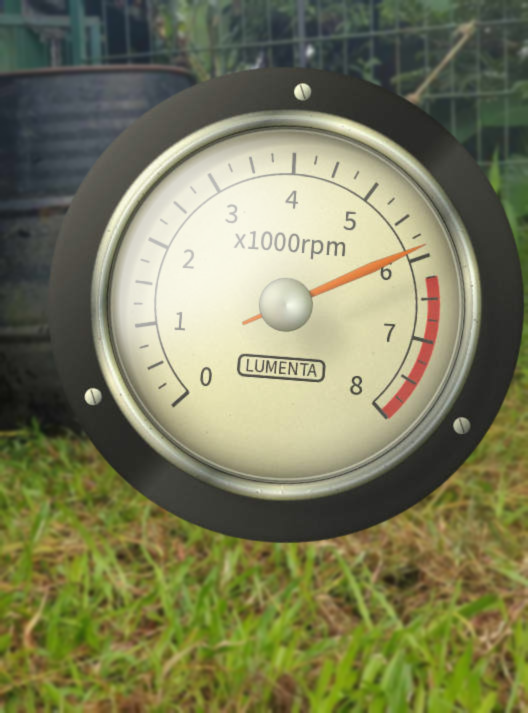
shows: 5875 rpm
